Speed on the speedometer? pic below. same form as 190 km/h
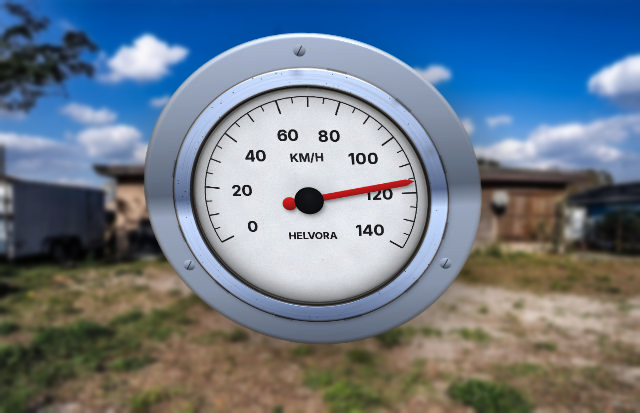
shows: 115 km/h
